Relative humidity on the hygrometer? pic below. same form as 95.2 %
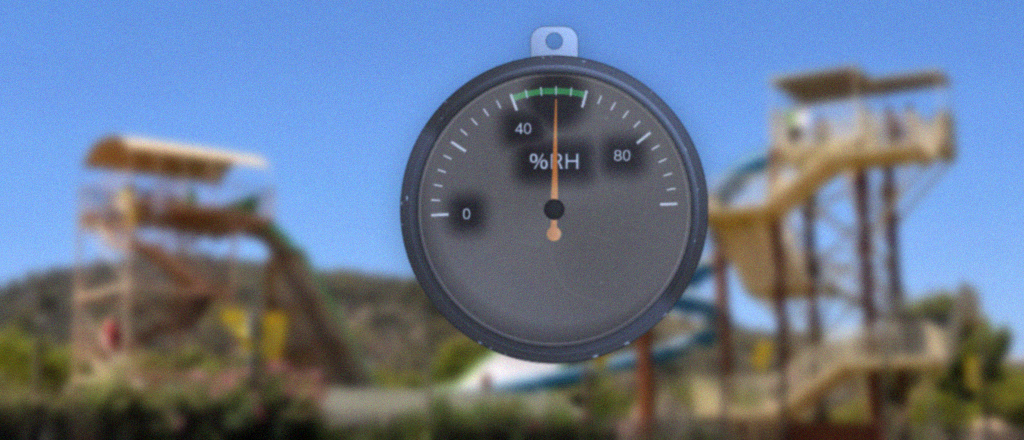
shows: 52 %
